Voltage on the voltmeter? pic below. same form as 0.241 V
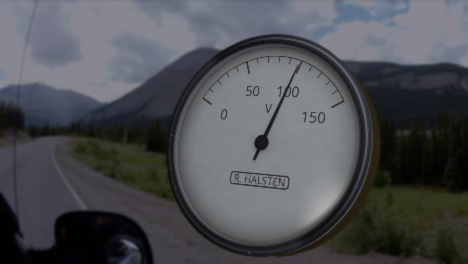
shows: 100 V
